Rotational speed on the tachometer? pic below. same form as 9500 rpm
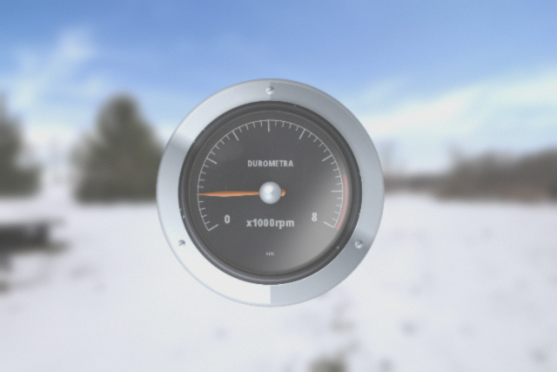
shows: 1000 rpm
